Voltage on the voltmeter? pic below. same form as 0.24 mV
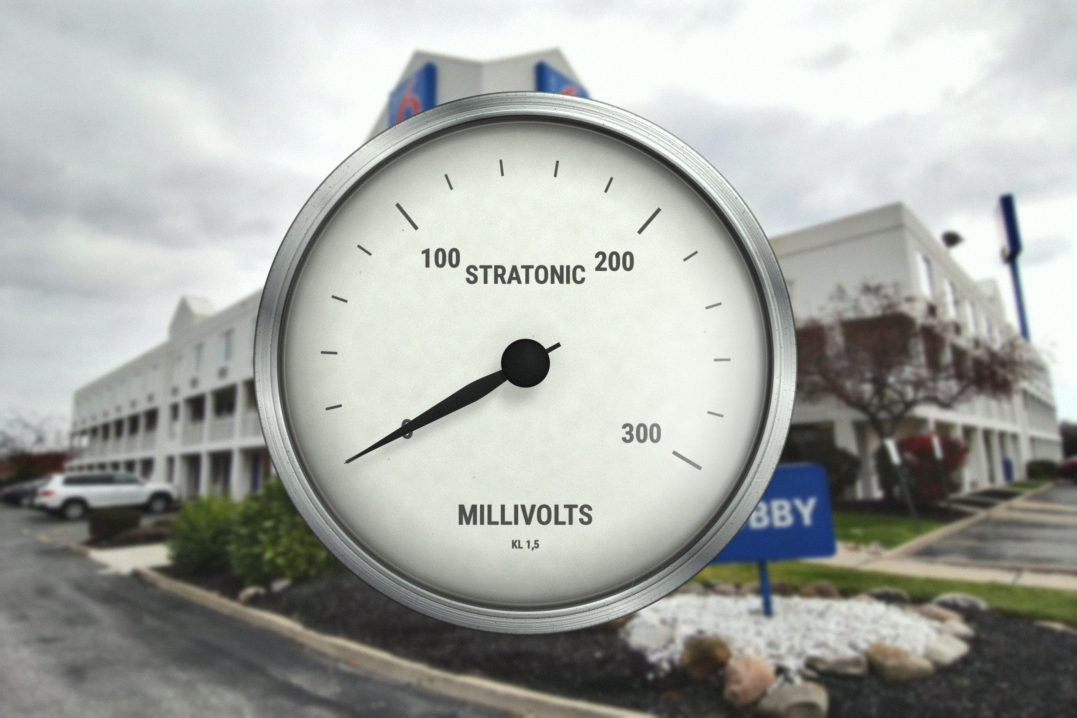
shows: 0 mV
